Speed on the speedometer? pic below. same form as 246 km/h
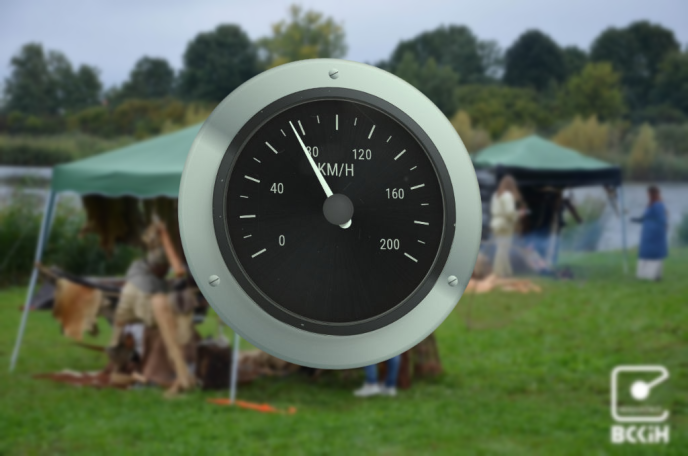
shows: 75 km/h
